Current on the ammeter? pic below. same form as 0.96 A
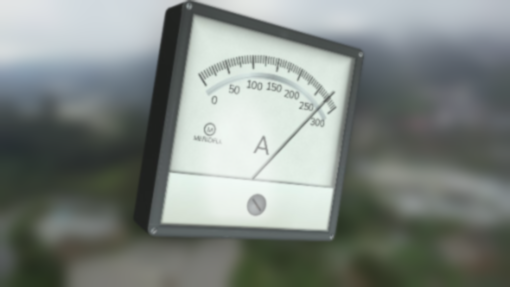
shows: 275 A
